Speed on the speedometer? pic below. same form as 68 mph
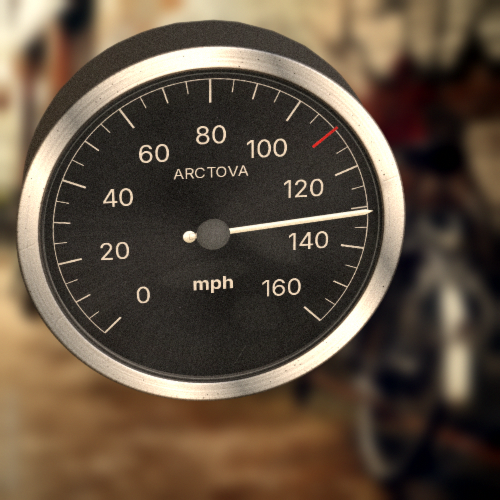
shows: 130 mph
